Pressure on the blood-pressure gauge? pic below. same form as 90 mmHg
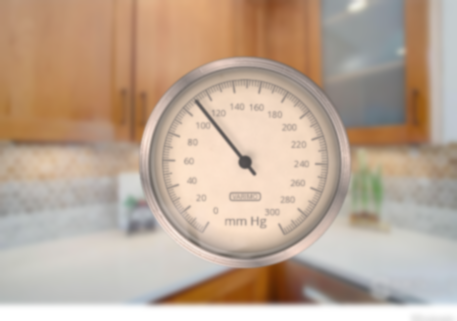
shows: 110 mmHg
